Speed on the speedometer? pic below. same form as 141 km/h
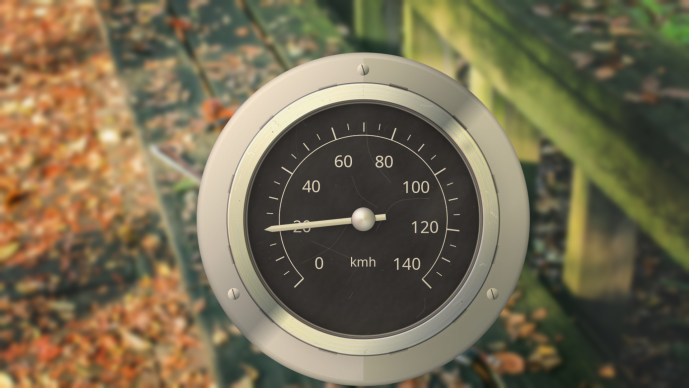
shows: 20 km/h
